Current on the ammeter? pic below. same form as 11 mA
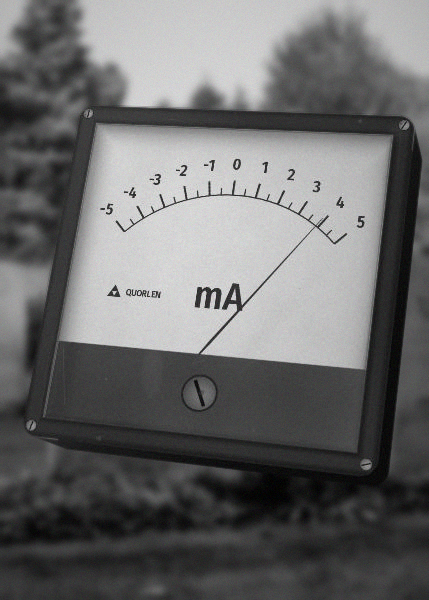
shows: 4 mA
